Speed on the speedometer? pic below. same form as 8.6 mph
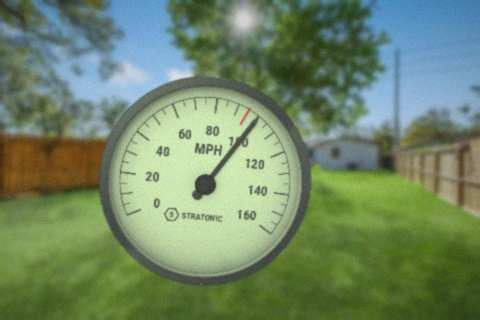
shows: 100 mph
